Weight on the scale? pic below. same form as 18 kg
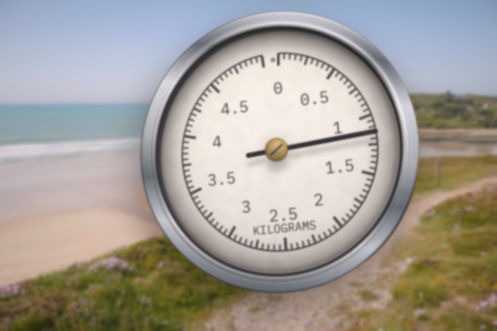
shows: 1.15 kg
